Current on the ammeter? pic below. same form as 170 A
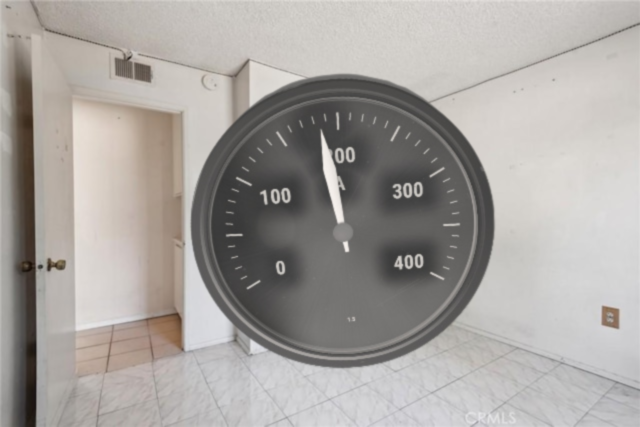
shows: 185 A
